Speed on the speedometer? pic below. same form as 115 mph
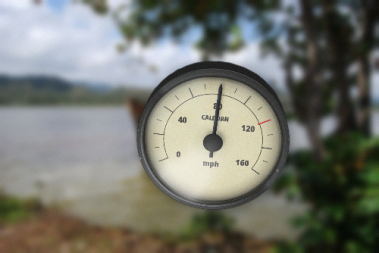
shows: 80 mph
